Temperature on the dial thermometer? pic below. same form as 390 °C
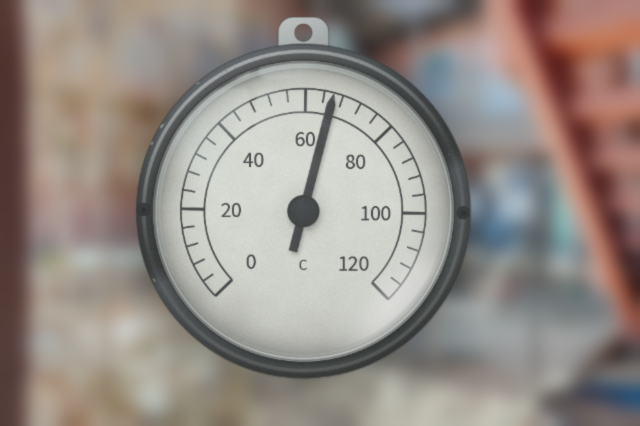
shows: 66 °C
